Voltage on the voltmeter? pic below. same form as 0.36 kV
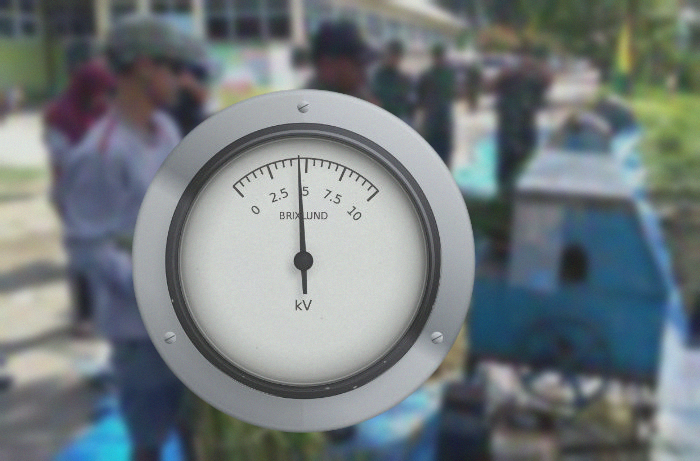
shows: 4.5 kV
